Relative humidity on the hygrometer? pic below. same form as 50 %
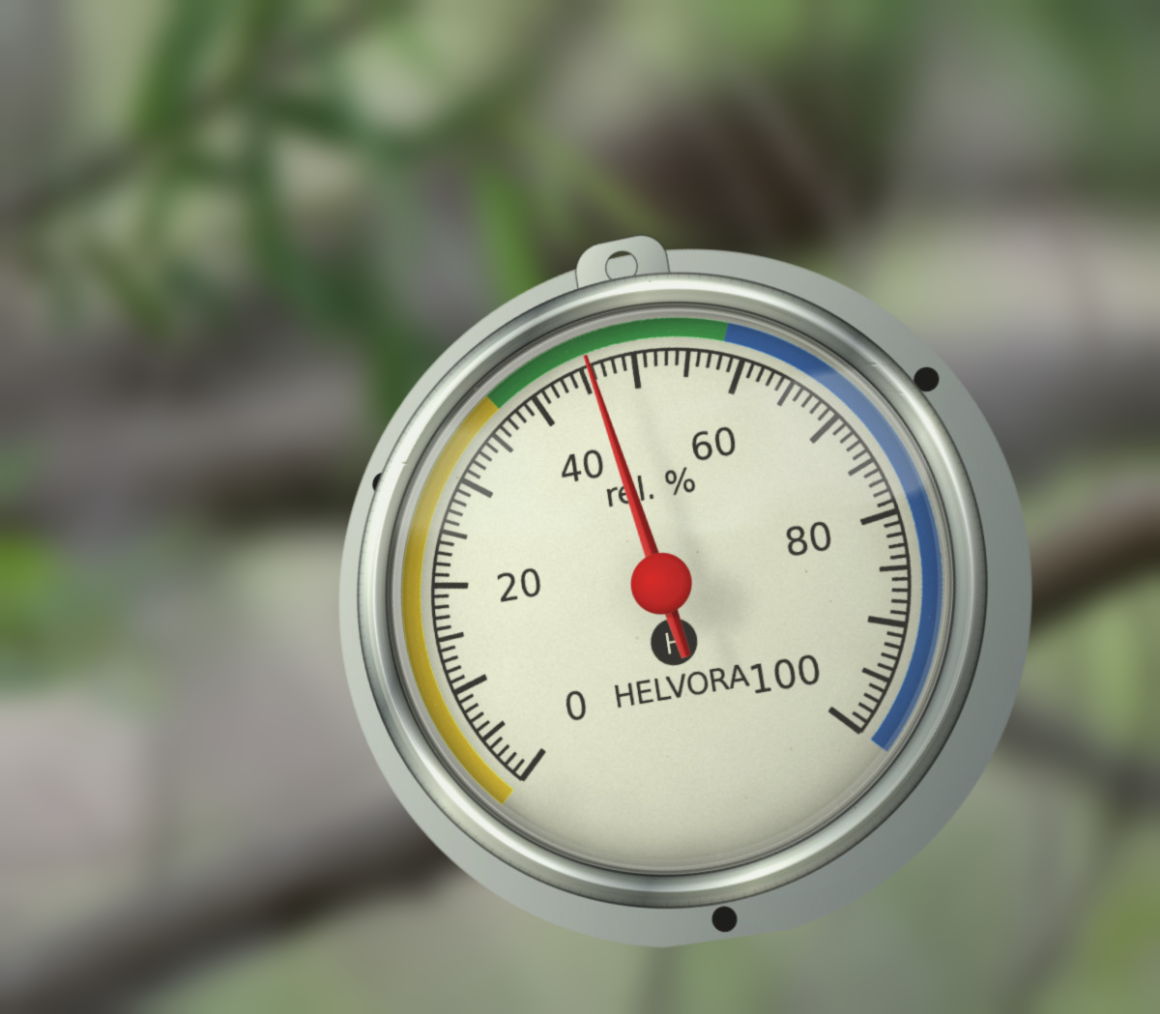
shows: 46 %
